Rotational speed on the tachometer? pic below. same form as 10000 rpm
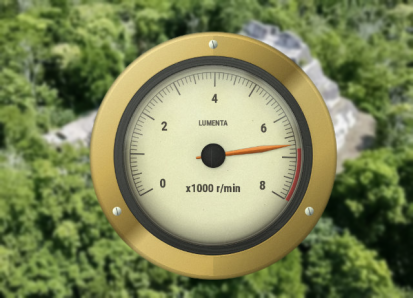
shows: 6700 rpm
